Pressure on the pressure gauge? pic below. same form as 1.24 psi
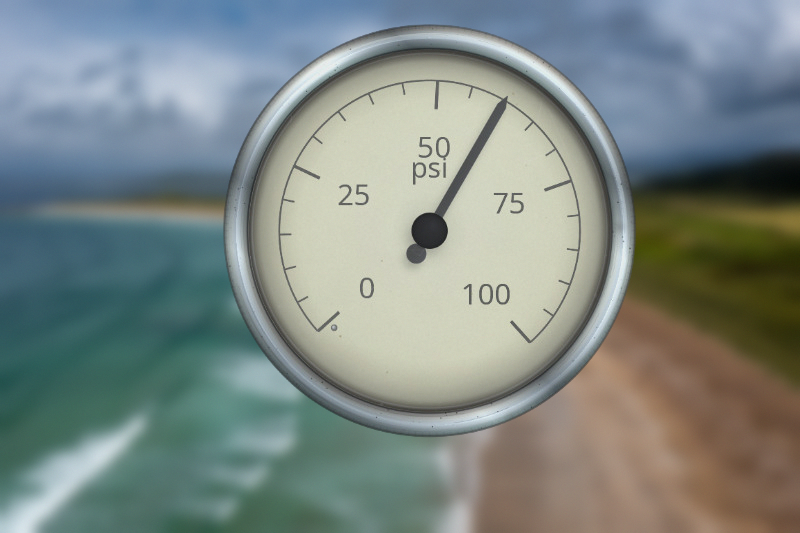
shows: 60 psi
